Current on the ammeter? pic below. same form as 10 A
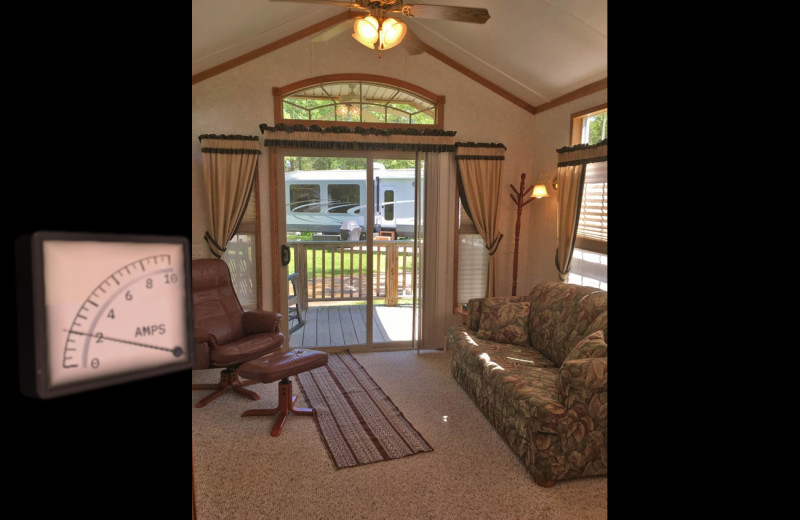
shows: 2 A
